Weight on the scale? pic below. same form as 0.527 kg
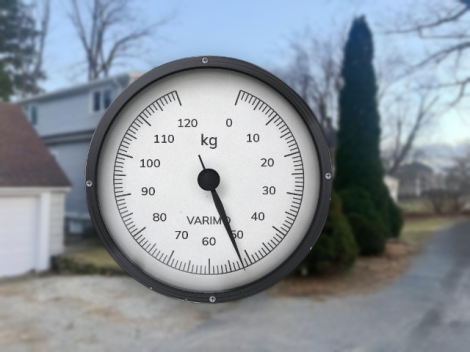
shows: 52 kg
